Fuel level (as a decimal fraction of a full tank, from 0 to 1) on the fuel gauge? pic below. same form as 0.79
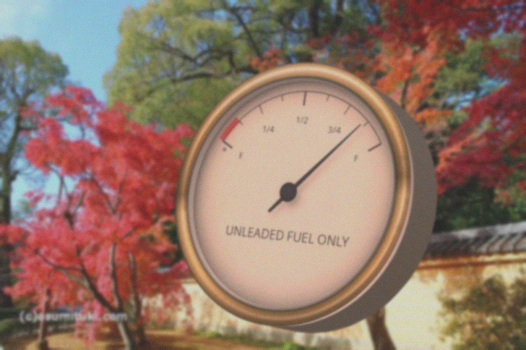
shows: 0.875
